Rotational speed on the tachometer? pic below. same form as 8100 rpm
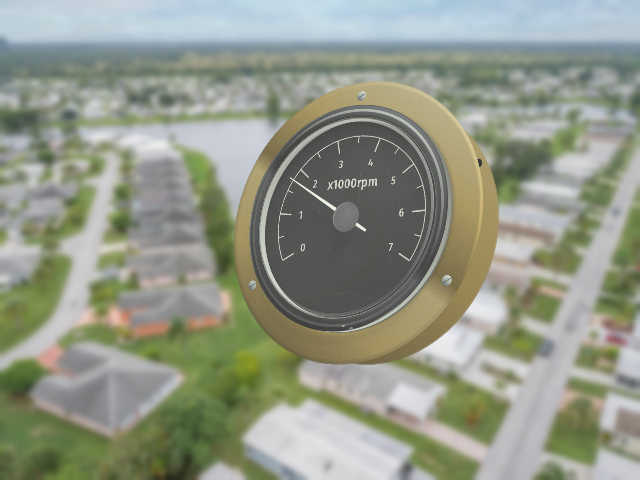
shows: 1750 rpm
